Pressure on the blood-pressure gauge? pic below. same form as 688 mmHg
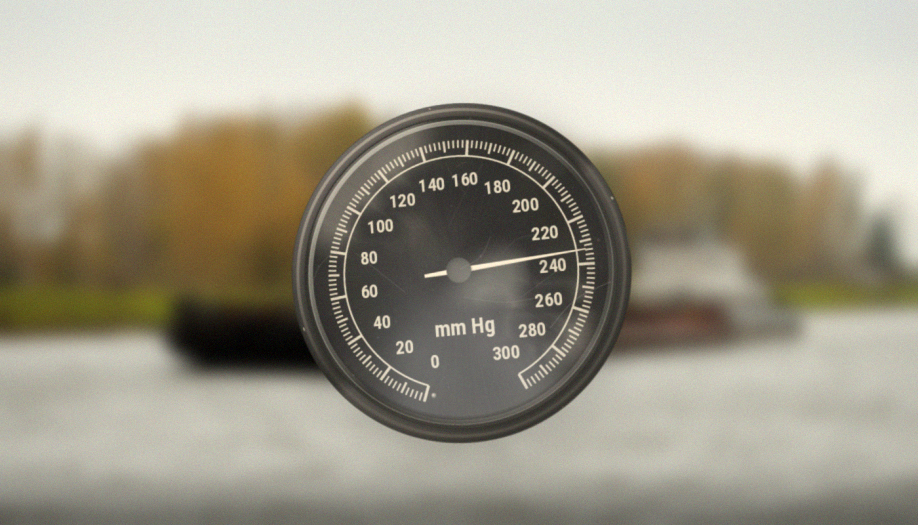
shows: 234 mmHg
